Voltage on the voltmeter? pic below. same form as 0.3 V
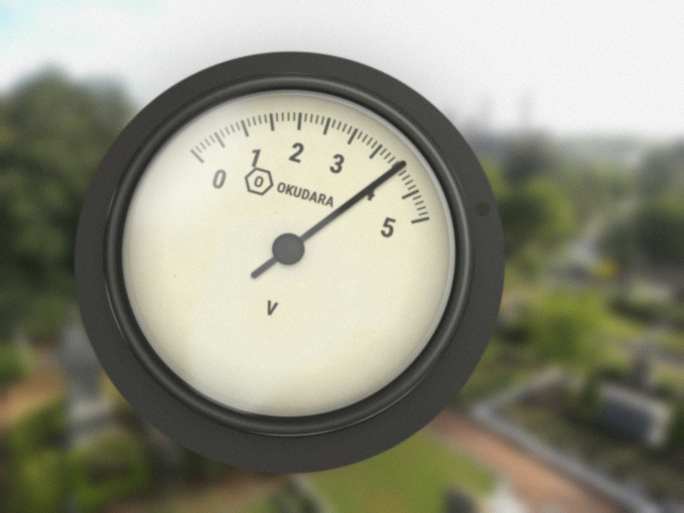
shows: 4 V
